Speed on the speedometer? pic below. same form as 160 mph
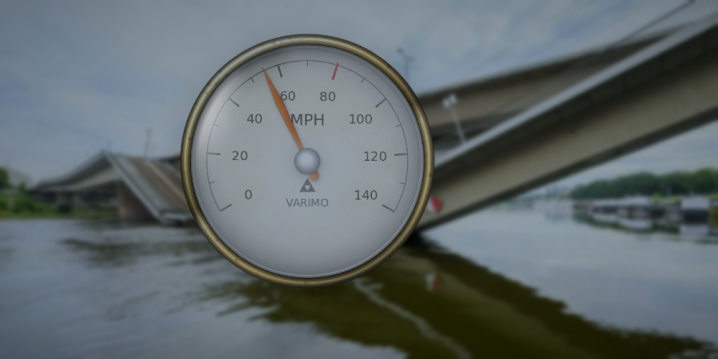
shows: 55 mph
